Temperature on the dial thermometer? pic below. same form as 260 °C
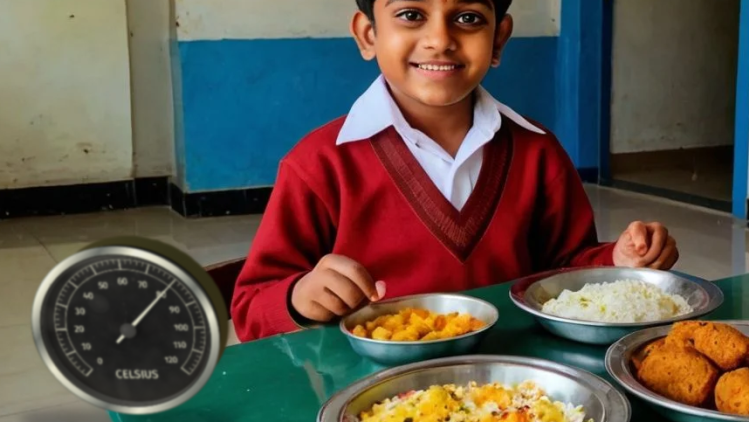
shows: 80 °C
